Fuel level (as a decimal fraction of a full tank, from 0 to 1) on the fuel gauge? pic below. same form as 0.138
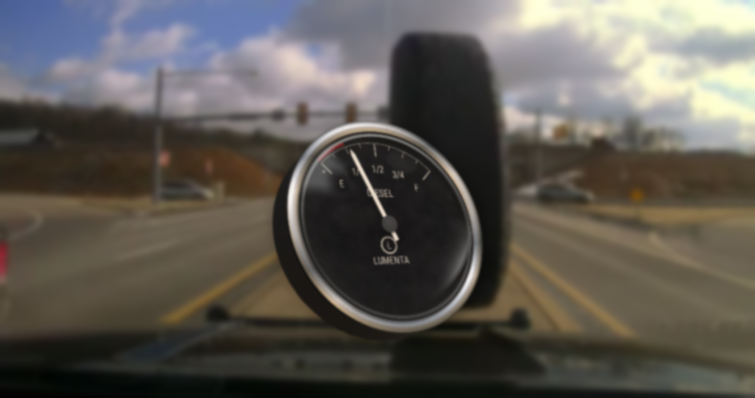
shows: 0.25
